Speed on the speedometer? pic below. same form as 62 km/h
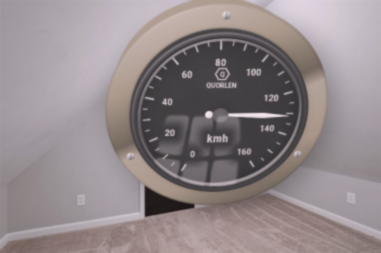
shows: 130 km/h
